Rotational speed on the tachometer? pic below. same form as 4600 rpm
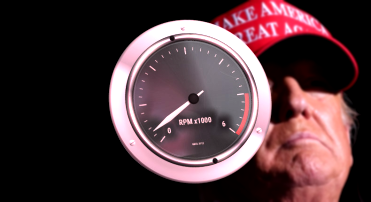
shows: 300 rpm
